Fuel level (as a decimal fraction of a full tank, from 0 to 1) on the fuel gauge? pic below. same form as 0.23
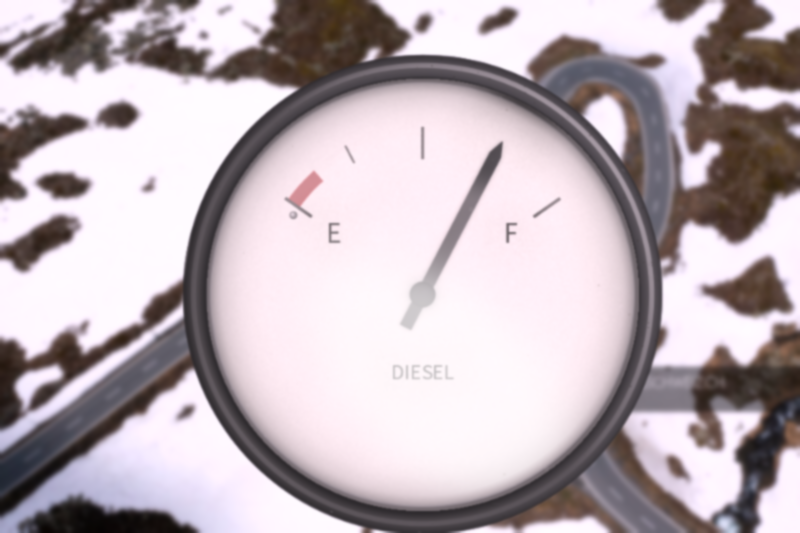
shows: 0.75
